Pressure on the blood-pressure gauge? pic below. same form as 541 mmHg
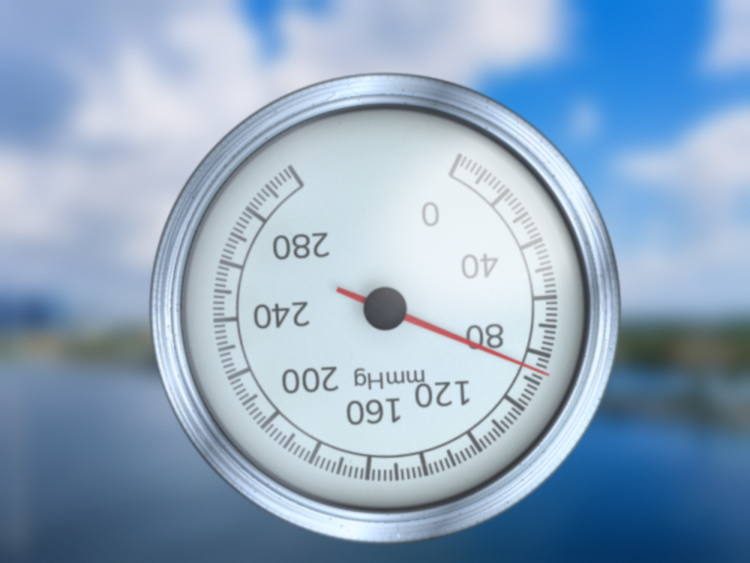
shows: 86 mmHg
